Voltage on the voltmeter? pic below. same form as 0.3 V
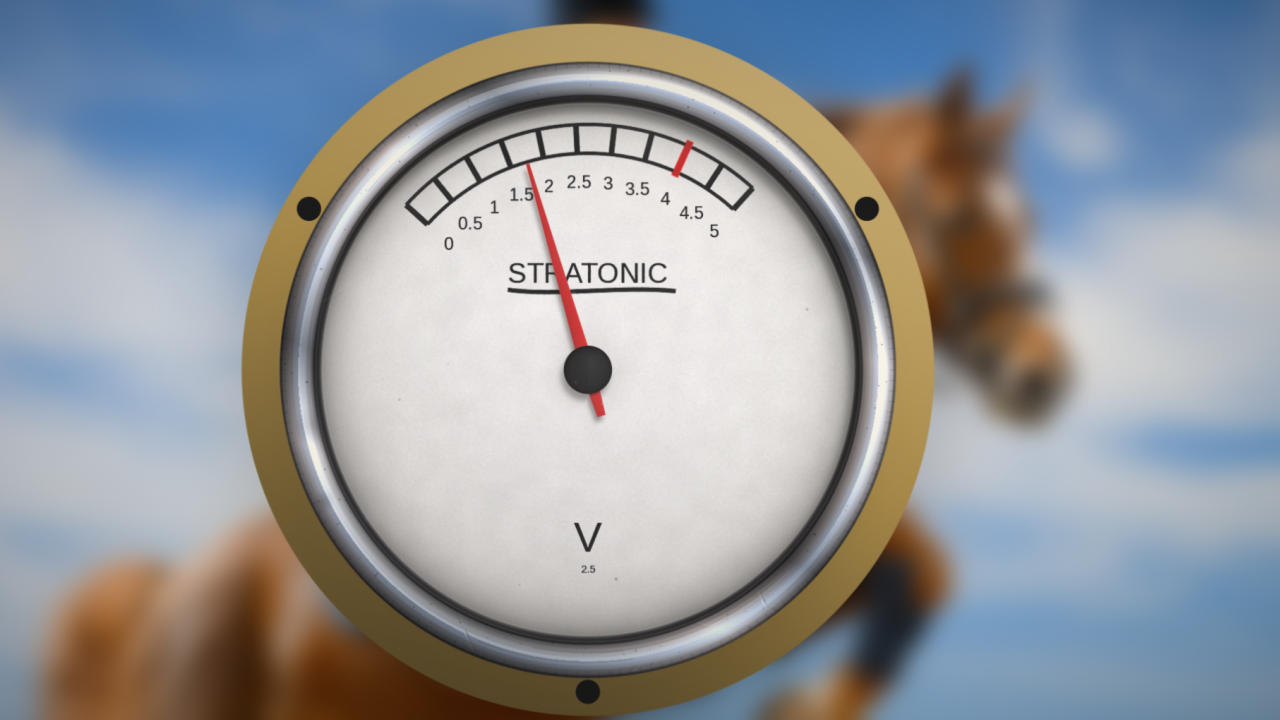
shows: 1.75 V
